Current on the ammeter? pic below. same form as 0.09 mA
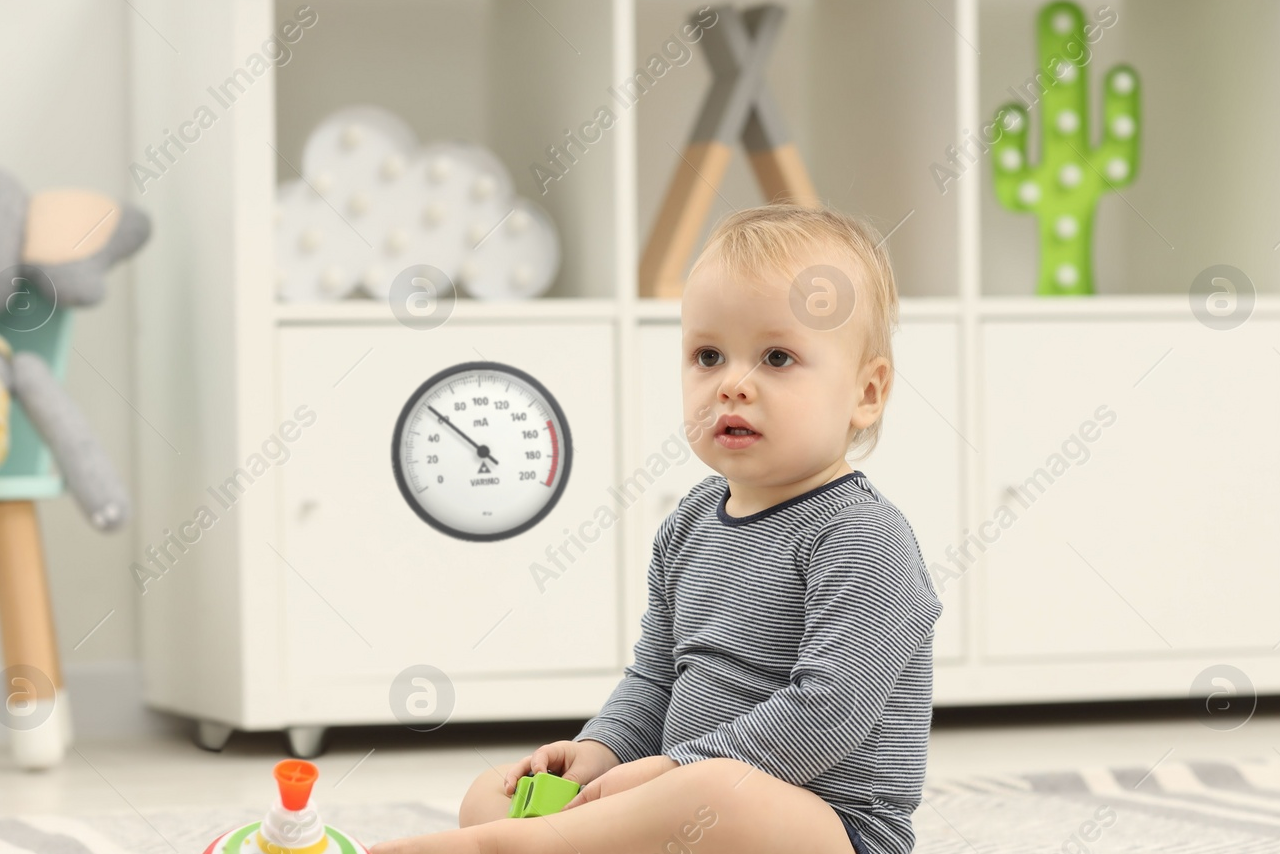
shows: 60 mA
